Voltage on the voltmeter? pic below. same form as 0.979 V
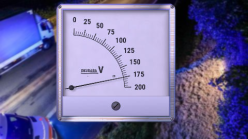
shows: 175 V
